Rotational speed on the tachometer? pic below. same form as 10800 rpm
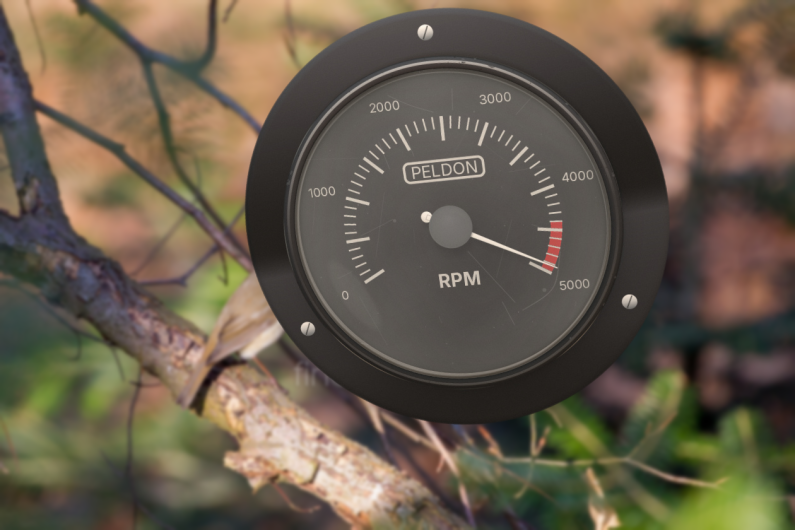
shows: 4900 rpm
